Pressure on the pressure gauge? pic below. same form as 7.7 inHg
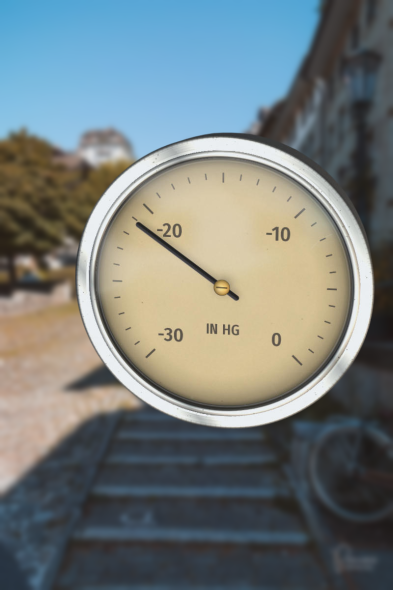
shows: -21 inHg
